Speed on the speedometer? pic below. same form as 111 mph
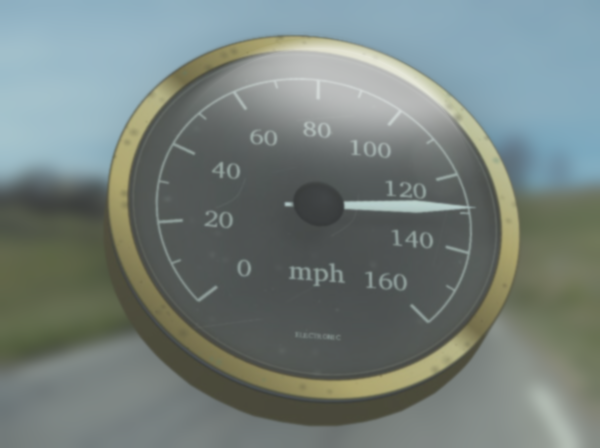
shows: 130 mph
